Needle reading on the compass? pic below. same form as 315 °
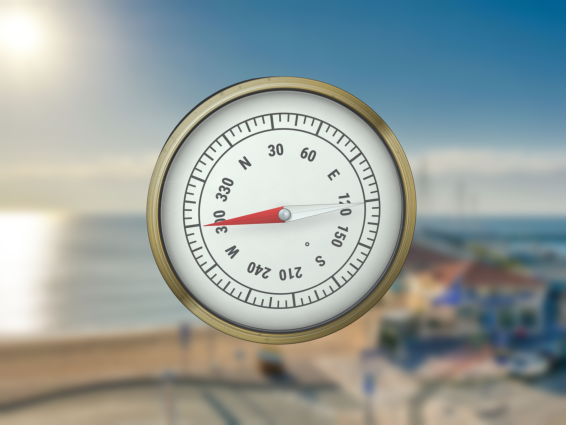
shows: 300 °
